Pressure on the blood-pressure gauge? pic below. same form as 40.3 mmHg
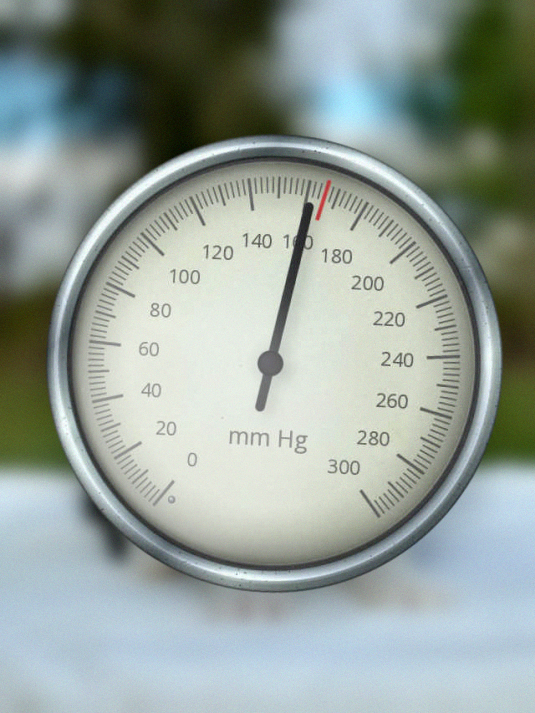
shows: 162 mmHg
